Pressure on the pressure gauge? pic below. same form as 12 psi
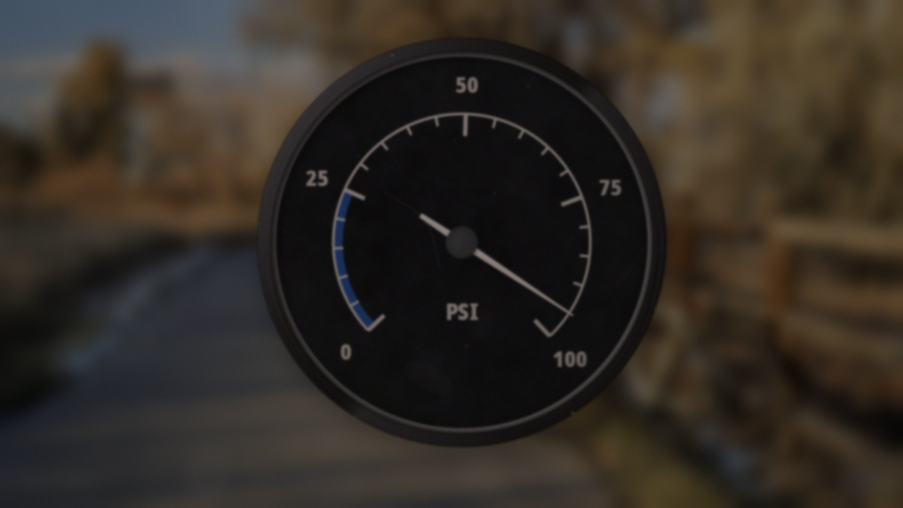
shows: 95 psi
